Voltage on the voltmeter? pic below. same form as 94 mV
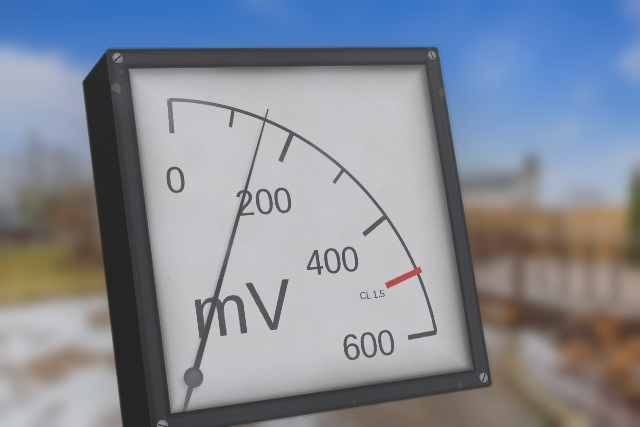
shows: 150 mV
